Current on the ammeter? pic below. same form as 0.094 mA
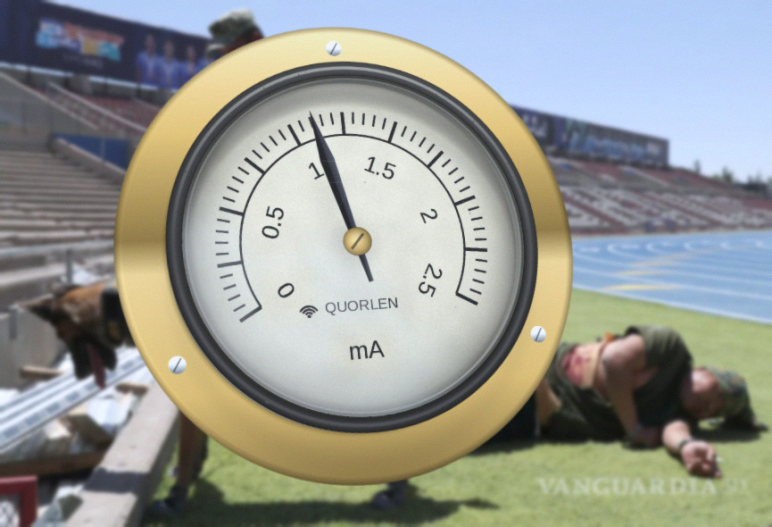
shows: 1.1 mA
